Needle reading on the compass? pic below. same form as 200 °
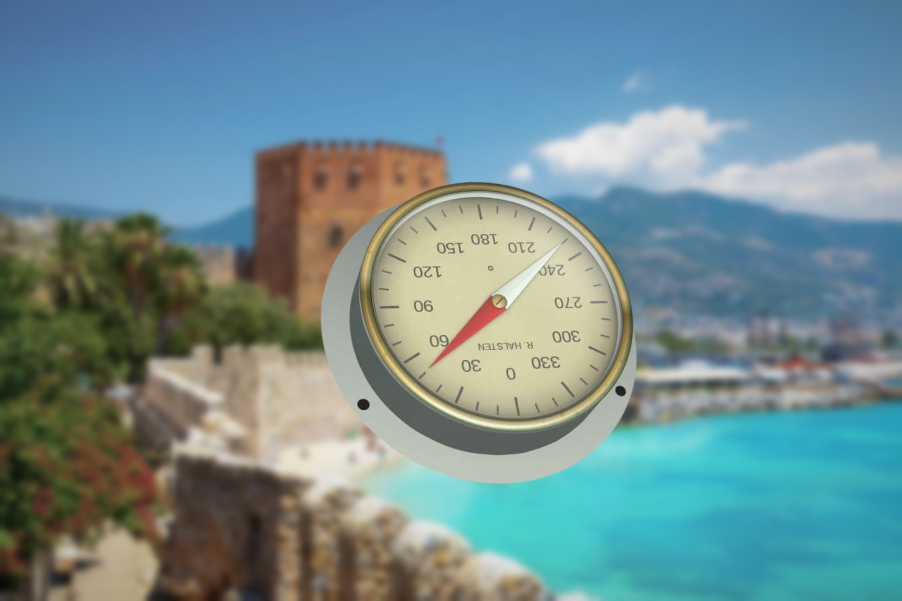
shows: 50 °
